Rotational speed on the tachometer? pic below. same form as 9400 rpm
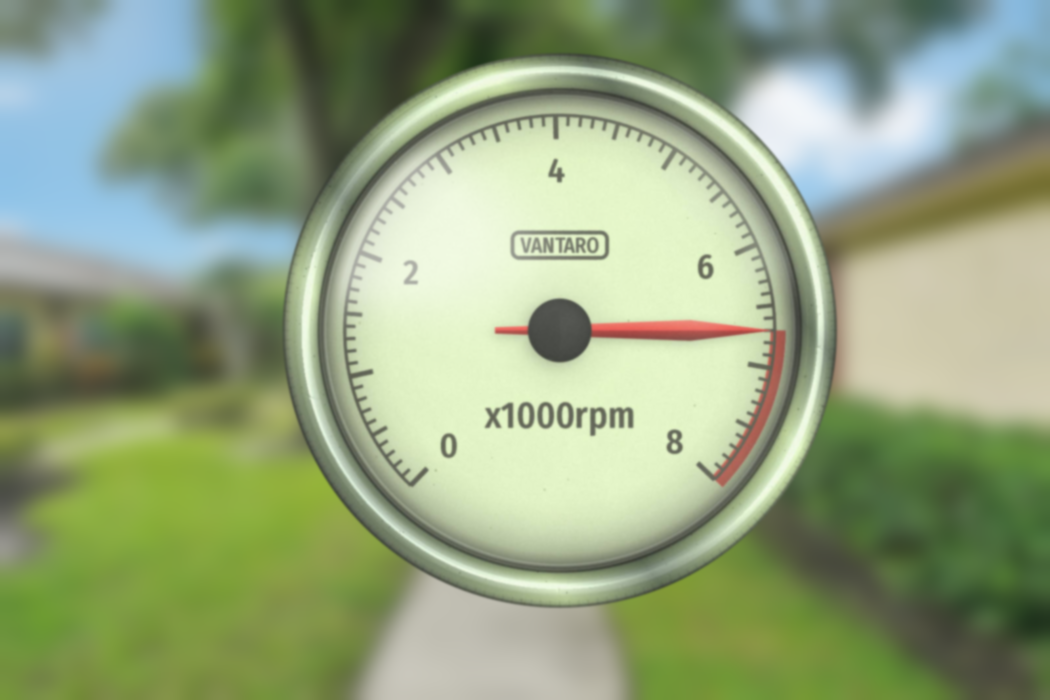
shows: 6700 rpm
